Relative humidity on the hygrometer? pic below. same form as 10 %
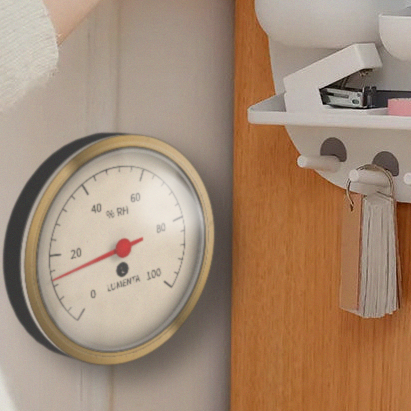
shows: 14 %
